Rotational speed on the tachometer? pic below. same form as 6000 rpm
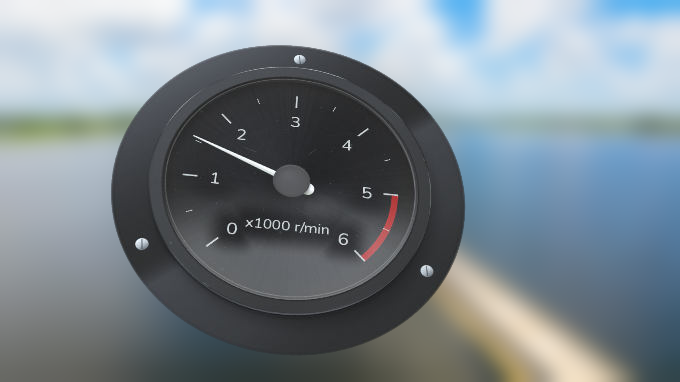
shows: 1500 rpm
